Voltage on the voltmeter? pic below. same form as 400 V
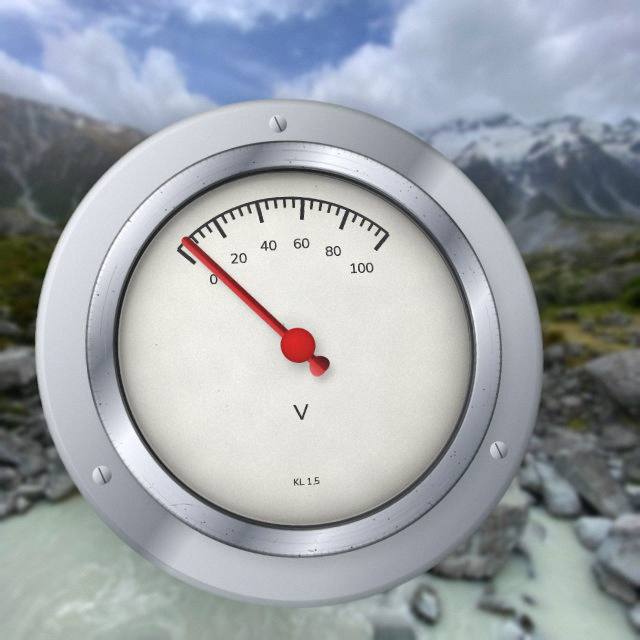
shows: 4 V
